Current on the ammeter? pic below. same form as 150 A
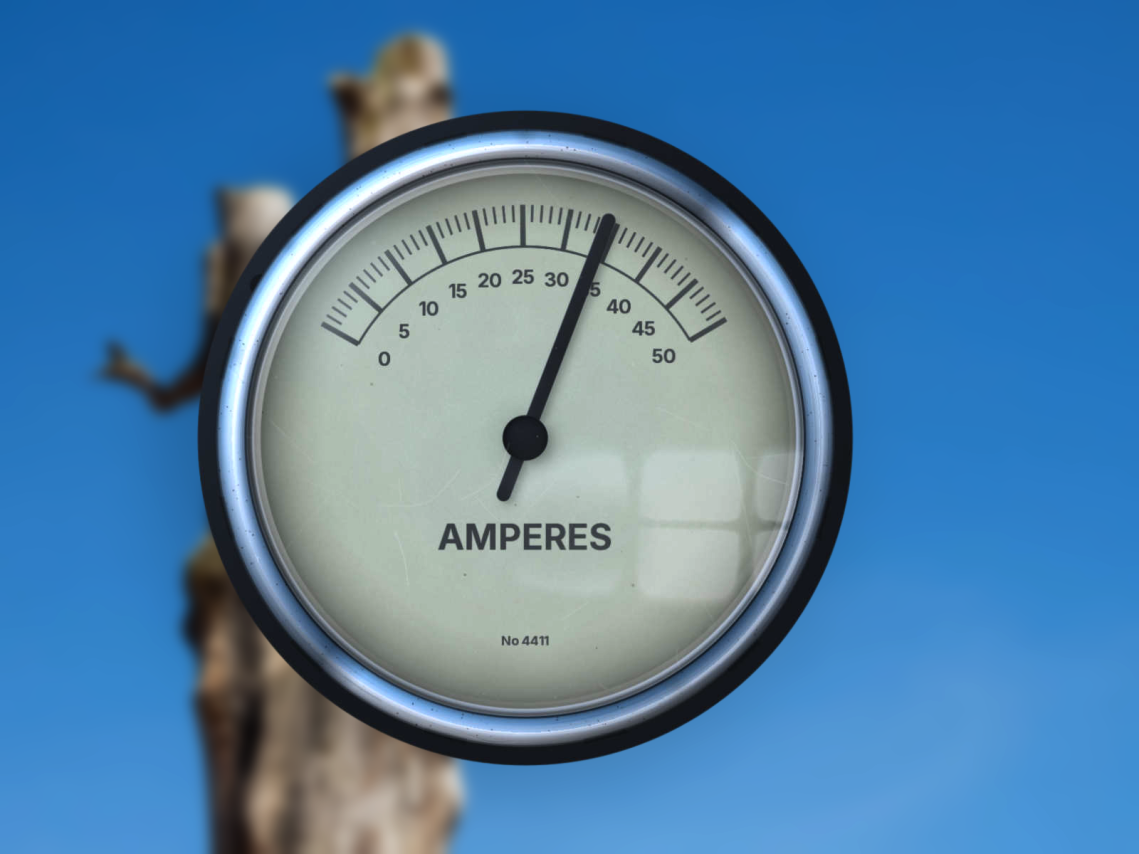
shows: 34 A
